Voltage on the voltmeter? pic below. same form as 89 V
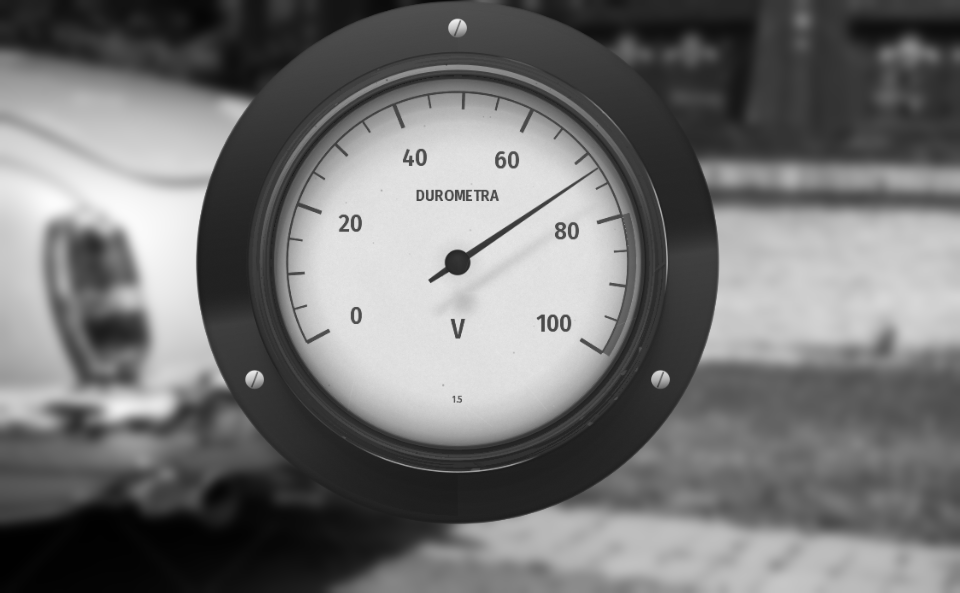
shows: 72.5 V
